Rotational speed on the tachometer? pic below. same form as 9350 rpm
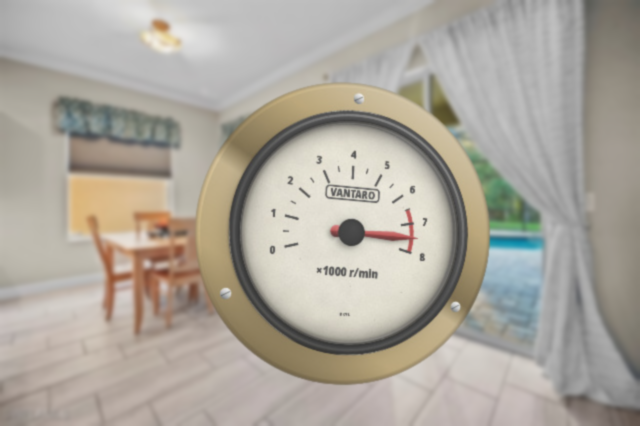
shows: 7500 rpm
